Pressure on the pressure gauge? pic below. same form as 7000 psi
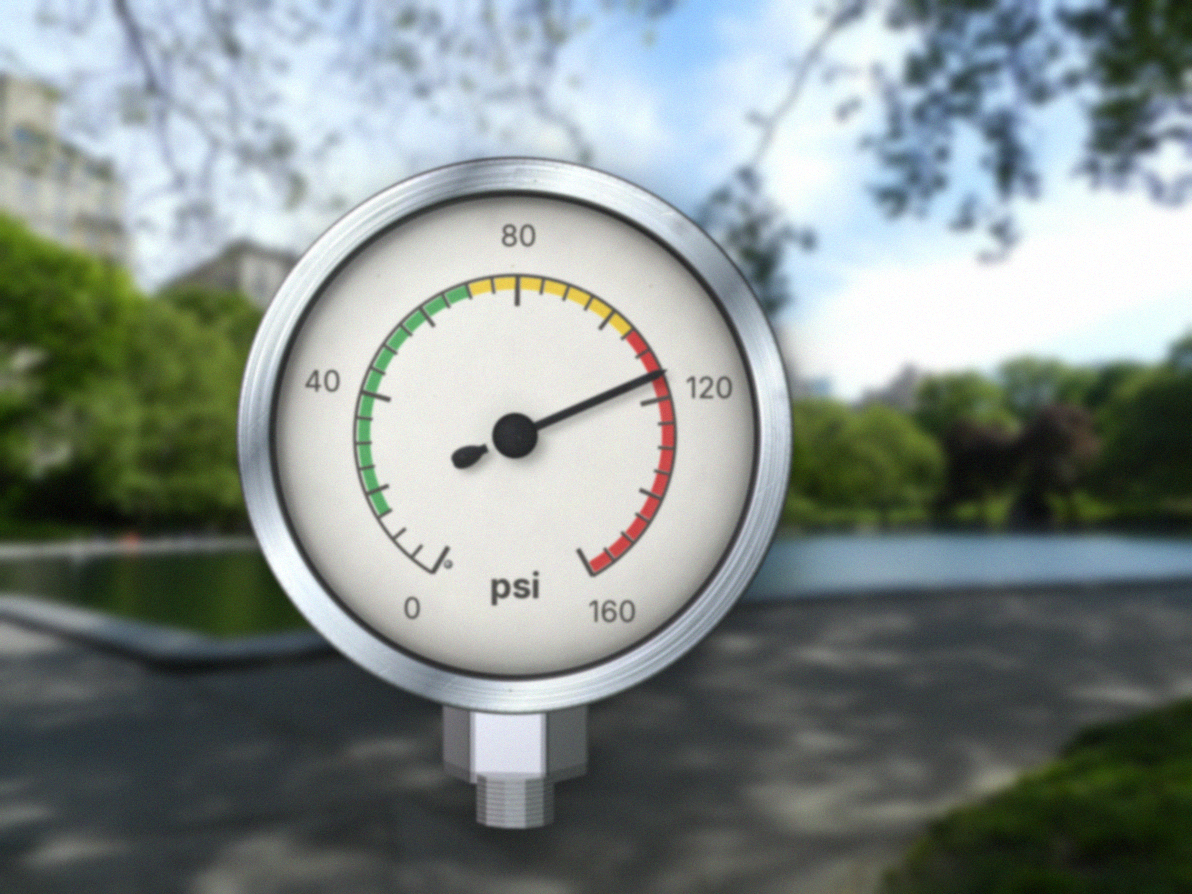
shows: 115 psi
